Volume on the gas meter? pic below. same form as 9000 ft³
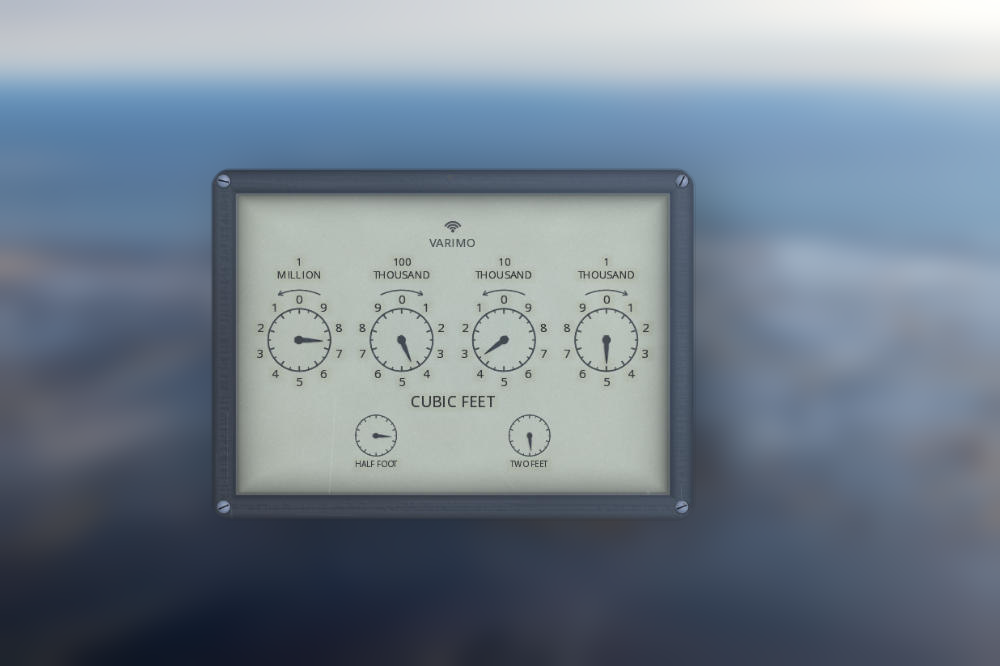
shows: 743500 ft³
